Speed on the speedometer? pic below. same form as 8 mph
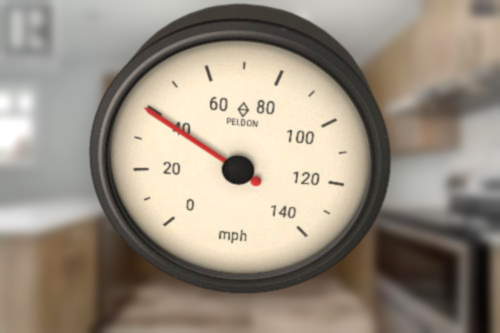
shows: 40 mph
